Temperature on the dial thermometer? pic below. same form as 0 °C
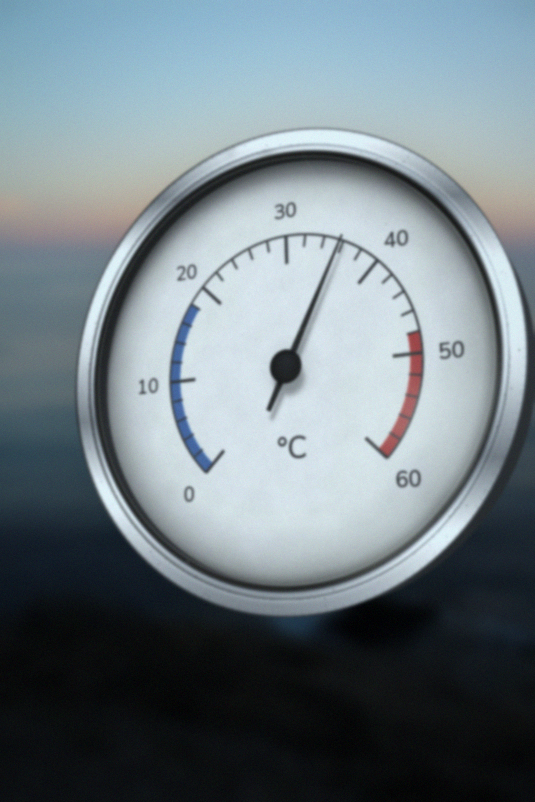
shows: 36 °C
